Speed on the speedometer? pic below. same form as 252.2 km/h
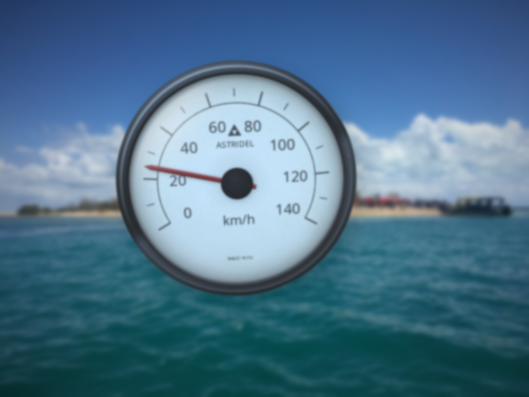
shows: 25 km/h
